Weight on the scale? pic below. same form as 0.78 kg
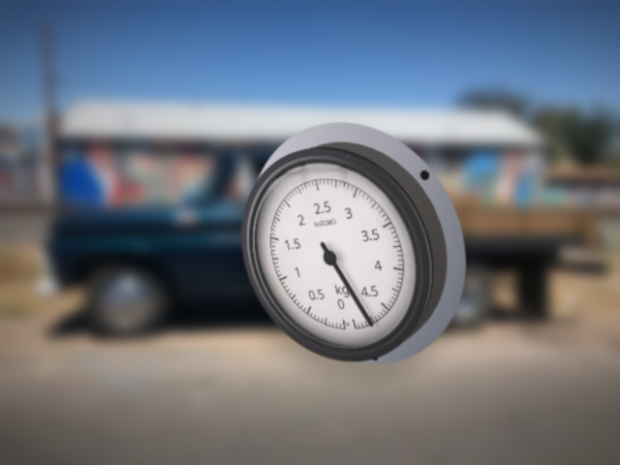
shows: 4.75 kg
